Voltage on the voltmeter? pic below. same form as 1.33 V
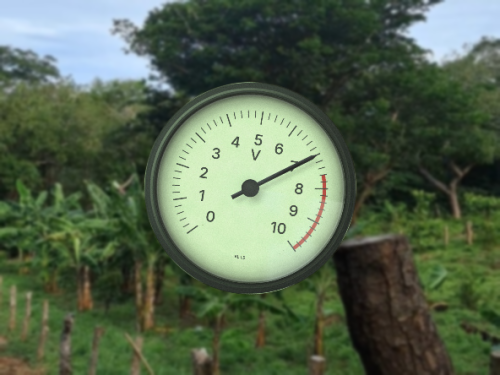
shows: 7 V
